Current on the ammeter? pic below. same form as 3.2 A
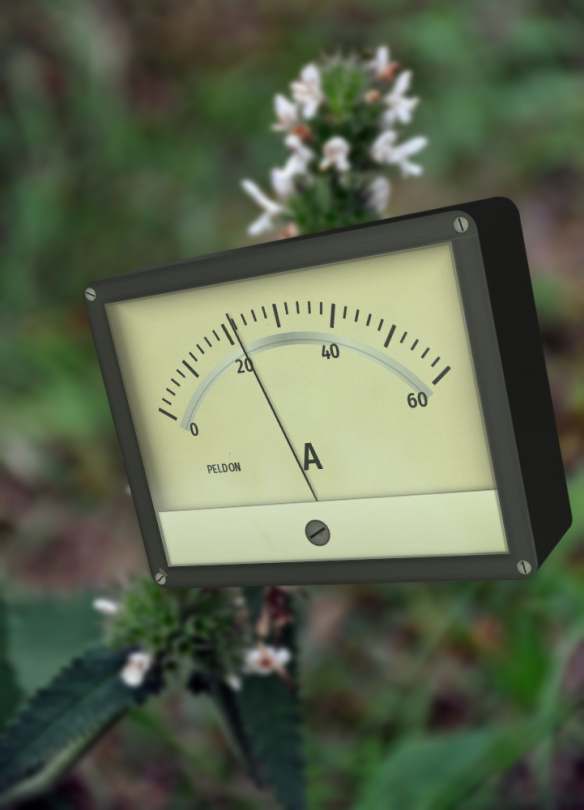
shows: 22 A
